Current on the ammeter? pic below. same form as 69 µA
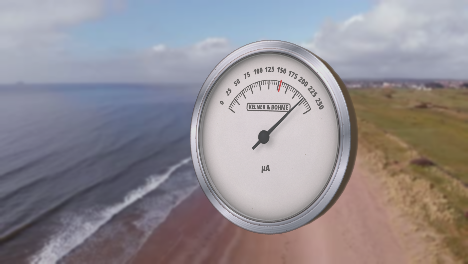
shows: 225 µA
